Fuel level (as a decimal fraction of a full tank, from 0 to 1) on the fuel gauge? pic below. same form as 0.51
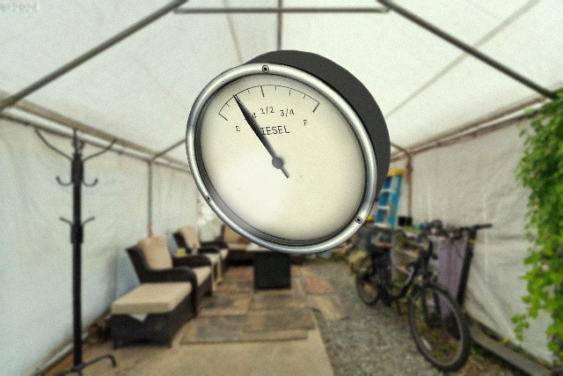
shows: 0.25
